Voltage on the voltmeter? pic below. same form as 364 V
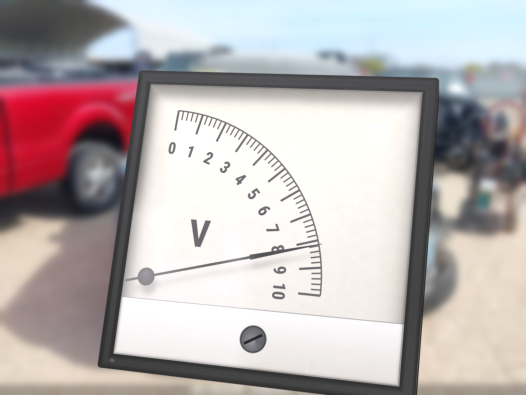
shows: 8.2 V
